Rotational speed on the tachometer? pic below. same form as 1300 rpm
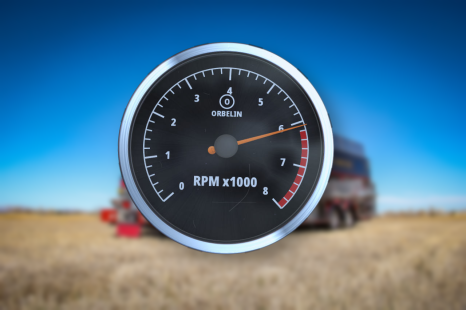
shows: 6100 rpm
